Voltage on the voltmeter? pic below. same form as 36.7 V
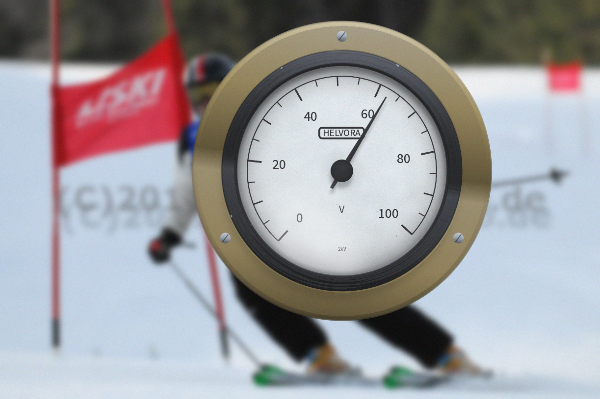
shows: 62.5 V
